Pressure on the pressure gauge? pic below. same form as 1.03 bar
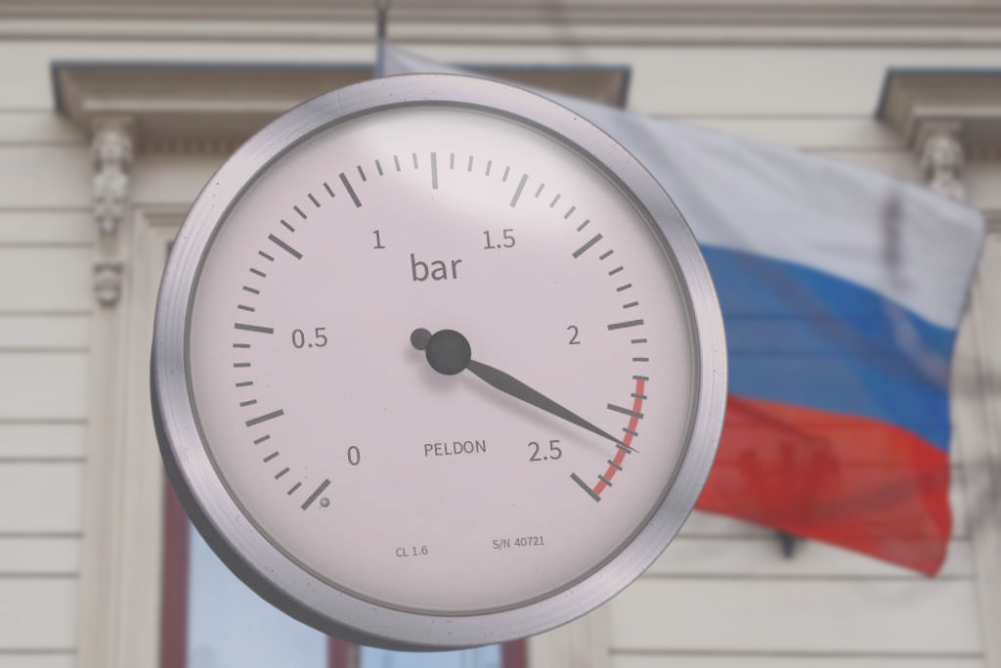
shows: 2.35 bar
